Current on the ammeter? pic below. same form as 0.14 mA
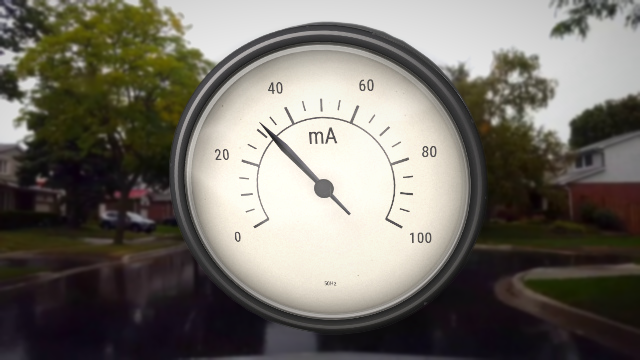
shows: 32.5 mA
